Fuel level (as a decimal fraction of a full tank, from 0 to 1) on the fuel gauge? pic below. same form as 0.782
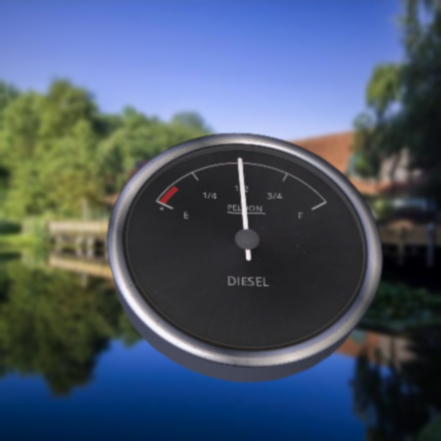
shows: 0.5
